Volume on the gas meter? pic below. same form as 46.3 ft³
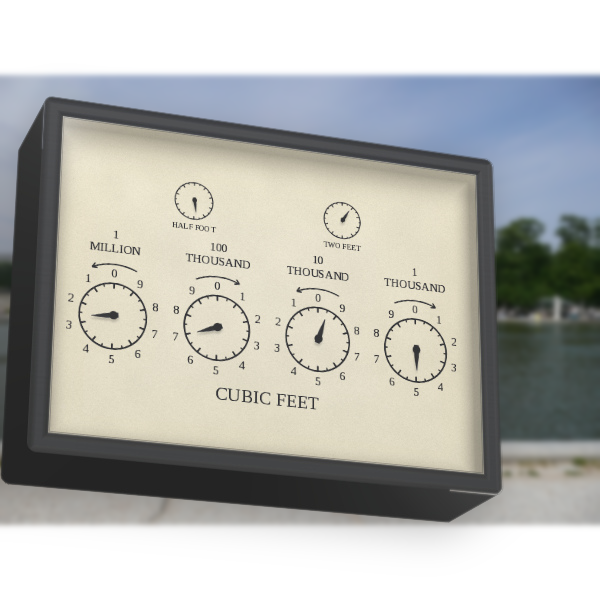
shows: 269500 ft³
